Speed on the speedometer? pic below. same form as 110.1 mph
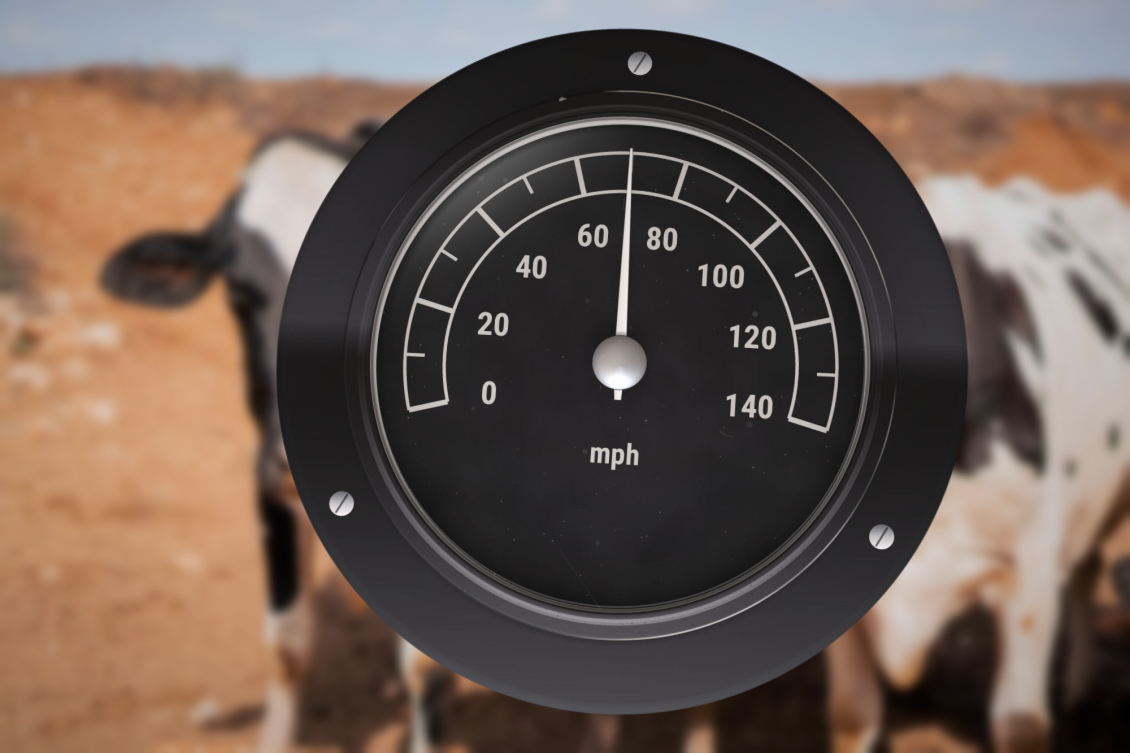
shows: 70 mph
